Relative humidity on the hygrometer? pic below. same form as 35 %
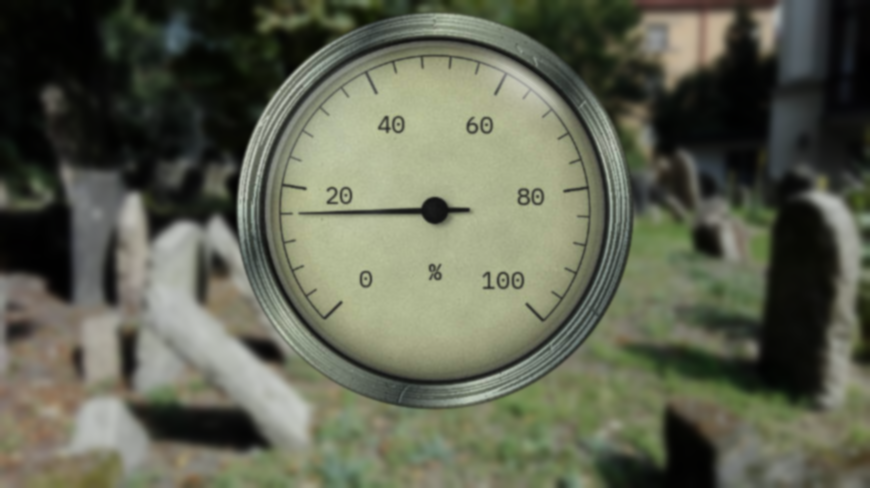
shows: 16 %
